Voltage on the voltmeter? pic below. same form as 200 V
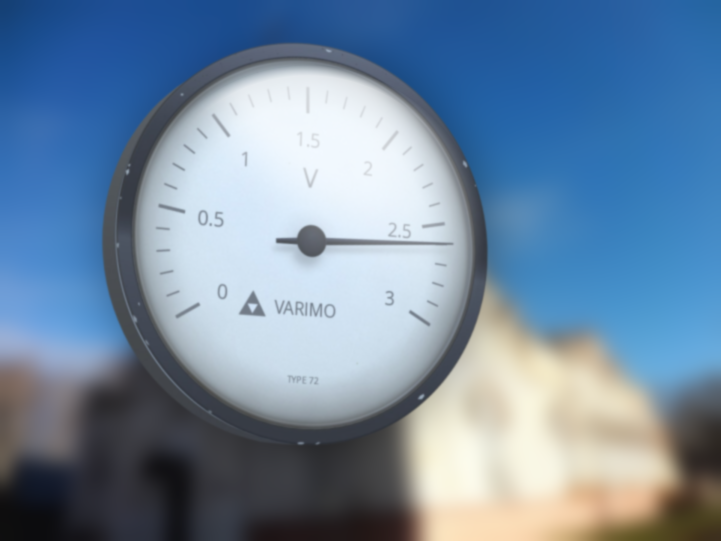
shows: 2.6 V
